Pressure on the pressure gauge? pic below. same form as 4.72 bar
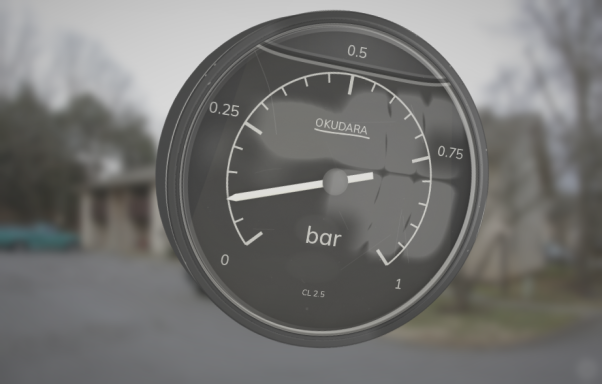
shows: 0.1 bar
